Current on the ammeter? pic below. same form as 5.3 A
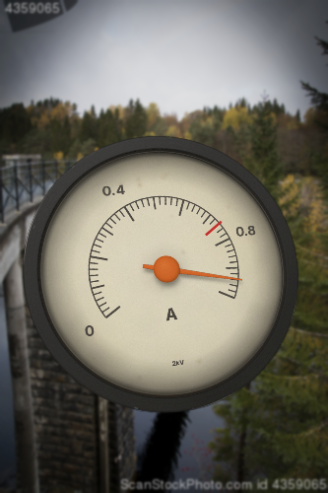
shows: 0.94 A
